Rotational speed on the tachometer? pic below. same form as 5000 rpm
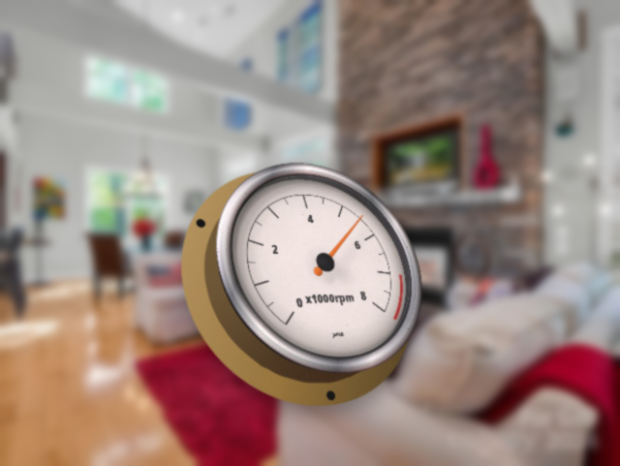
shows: 5500 rpm
